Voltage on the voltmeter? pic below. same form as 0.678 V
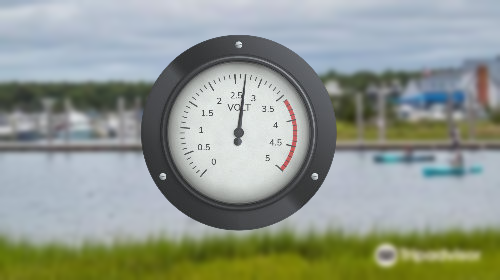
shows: 2.7 V
